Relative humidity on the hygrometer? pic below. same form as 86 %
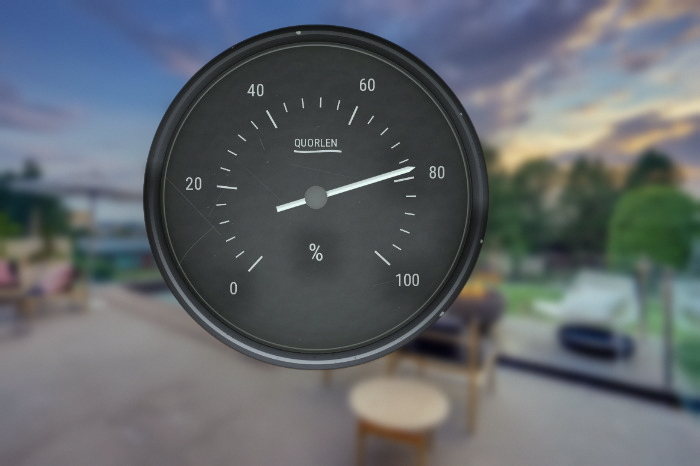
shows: 78 %
